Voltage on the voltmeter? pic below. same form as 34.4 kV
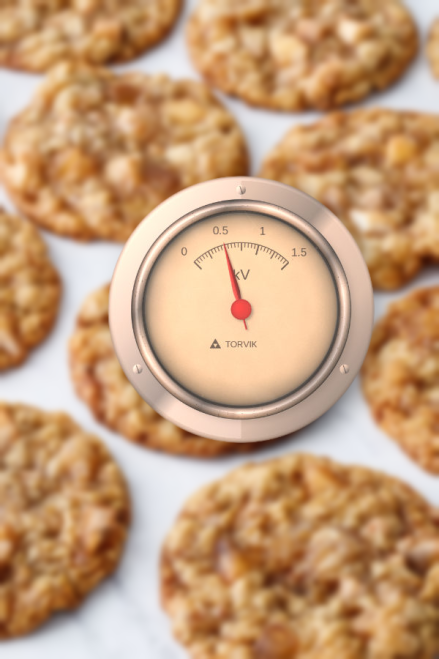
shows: 0.5 kV
